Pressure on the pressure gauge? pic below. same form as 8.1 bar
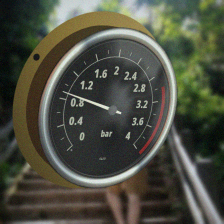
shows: 0.9 bar
